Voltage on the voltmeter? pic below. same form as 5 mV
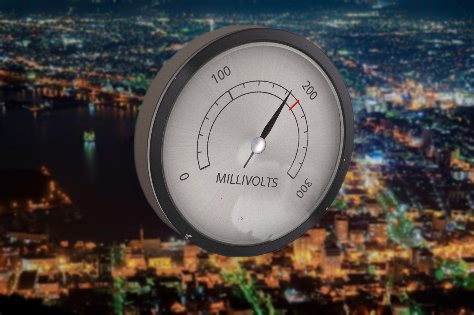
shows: 180 mV
